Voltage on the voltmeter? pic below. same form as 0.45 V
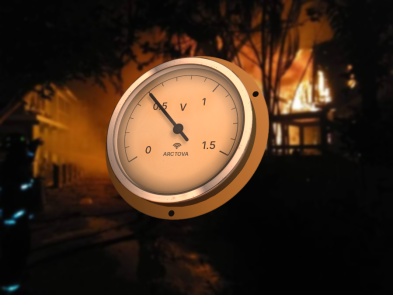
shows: 0.5 V
